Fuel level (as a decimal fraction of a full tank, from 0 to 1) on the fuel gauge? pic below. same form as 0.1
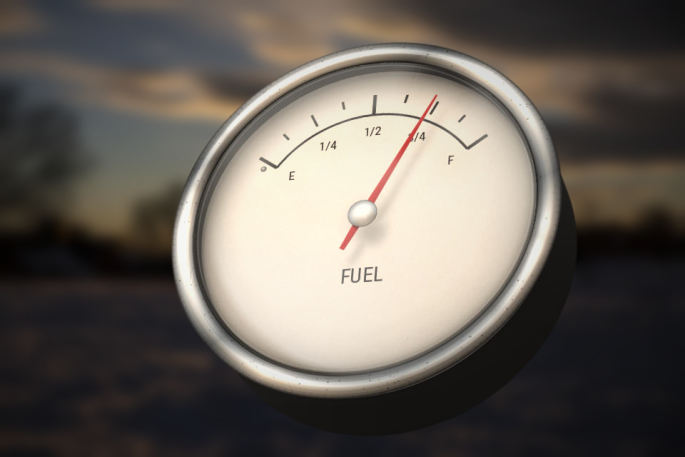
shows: 0.75
